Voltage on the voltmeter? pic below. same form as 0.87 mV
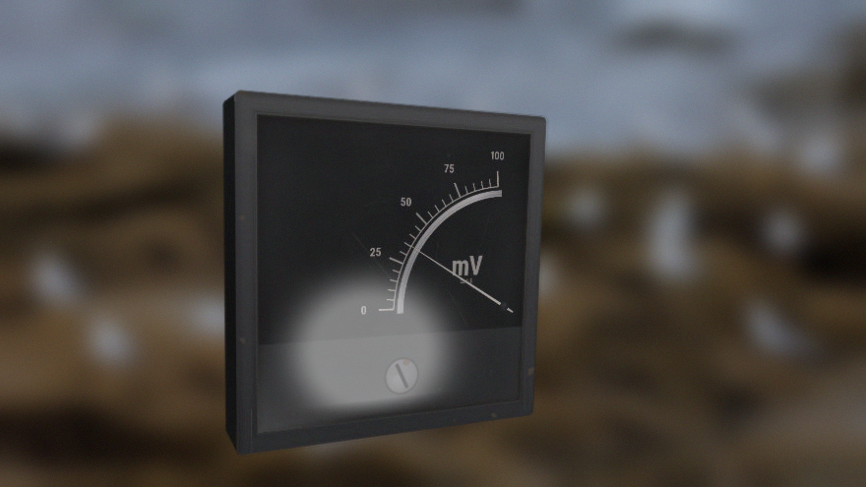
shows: 35 mV
